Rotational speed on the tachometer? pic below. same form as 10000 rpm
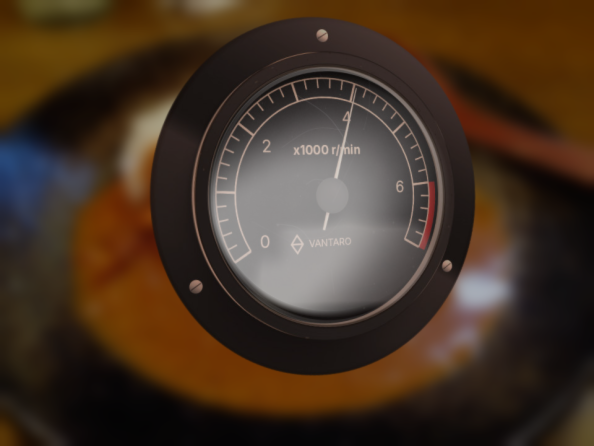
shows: 4000 rpm
